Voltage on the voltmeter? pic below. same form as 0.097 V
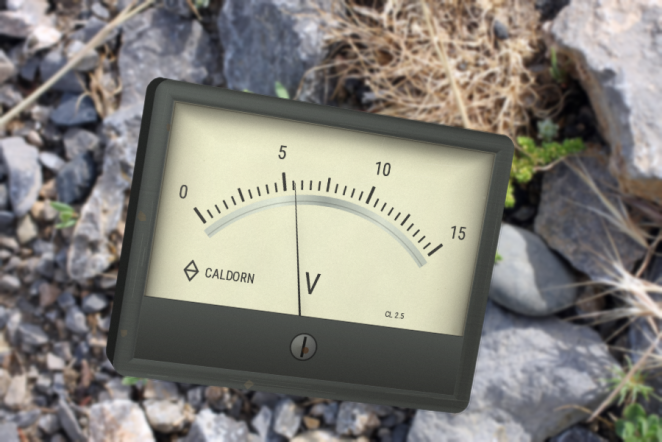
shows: 5.5 V
